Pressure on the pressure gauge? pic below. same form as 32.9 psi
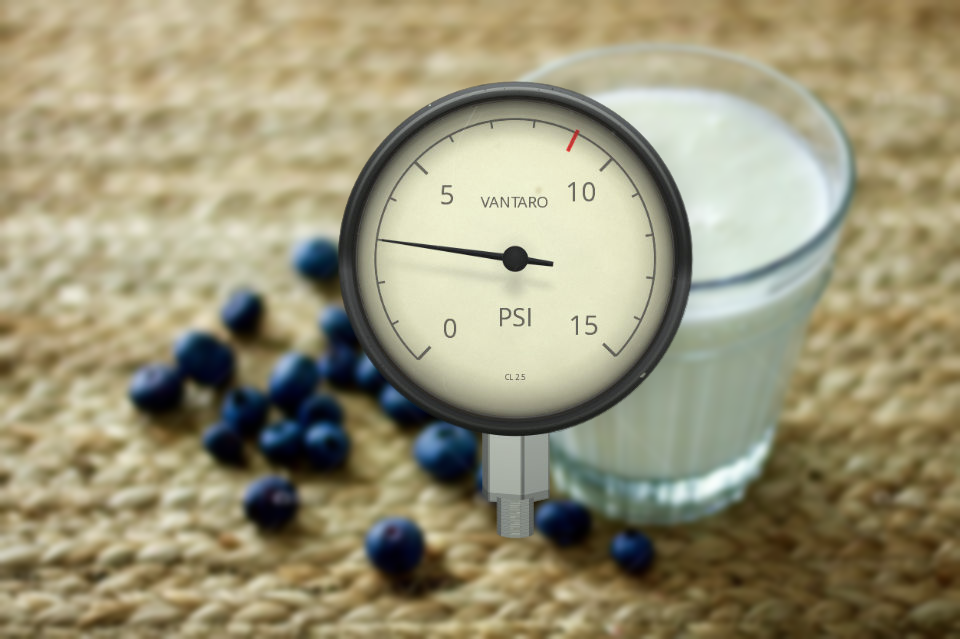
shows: 3 psi
